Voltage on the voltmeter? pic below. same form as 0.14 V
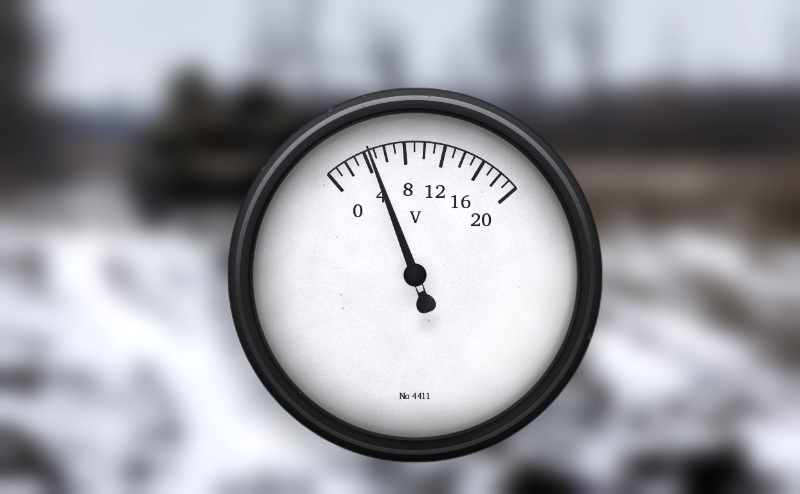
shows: 4.5 V
